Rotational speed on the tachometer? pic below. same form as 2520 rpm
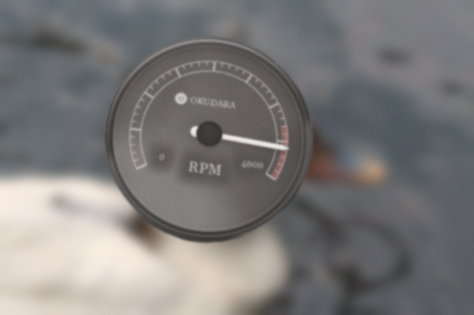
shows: 3600 rpm
